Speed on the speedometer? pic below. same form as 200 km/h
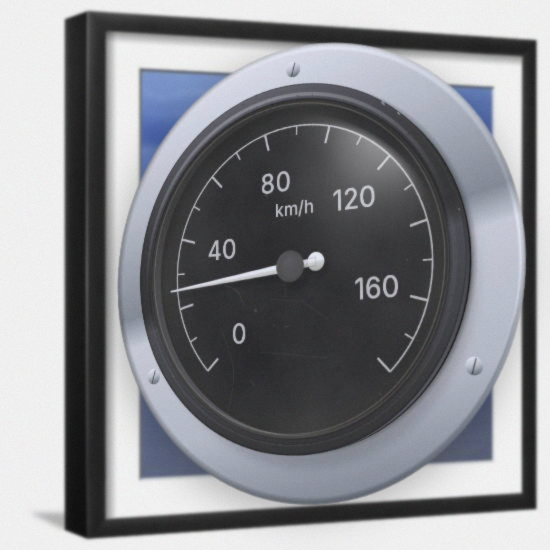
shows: 25 km/h
